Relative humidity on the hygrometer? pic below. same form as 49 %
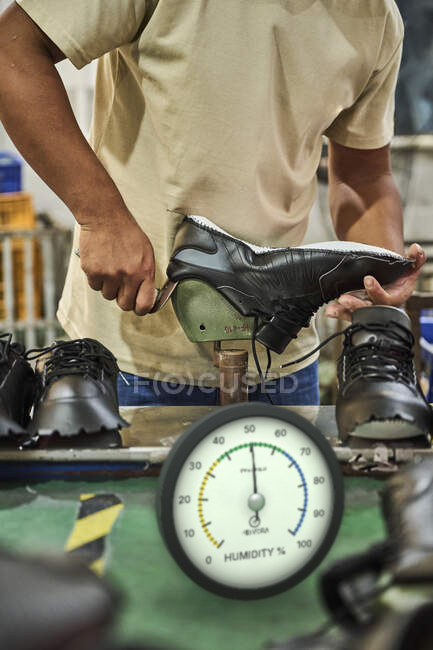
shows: 50 %
